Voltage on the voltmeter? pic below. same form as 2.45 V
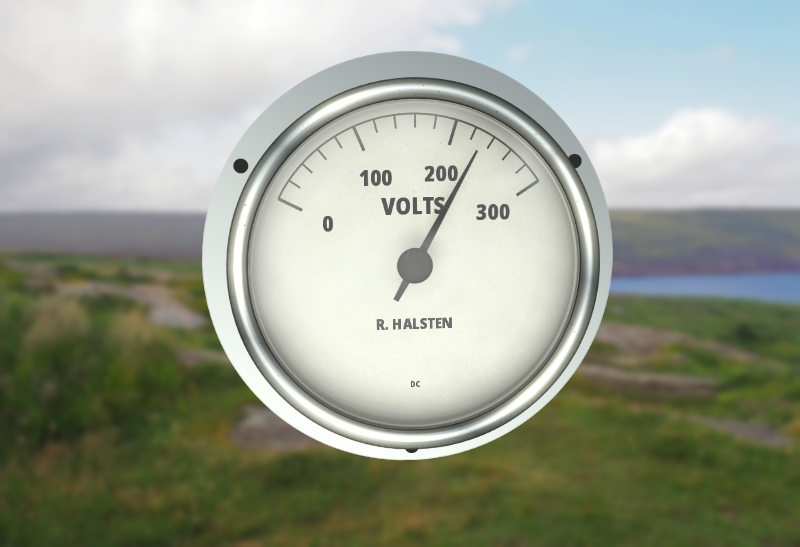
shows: 230 V
